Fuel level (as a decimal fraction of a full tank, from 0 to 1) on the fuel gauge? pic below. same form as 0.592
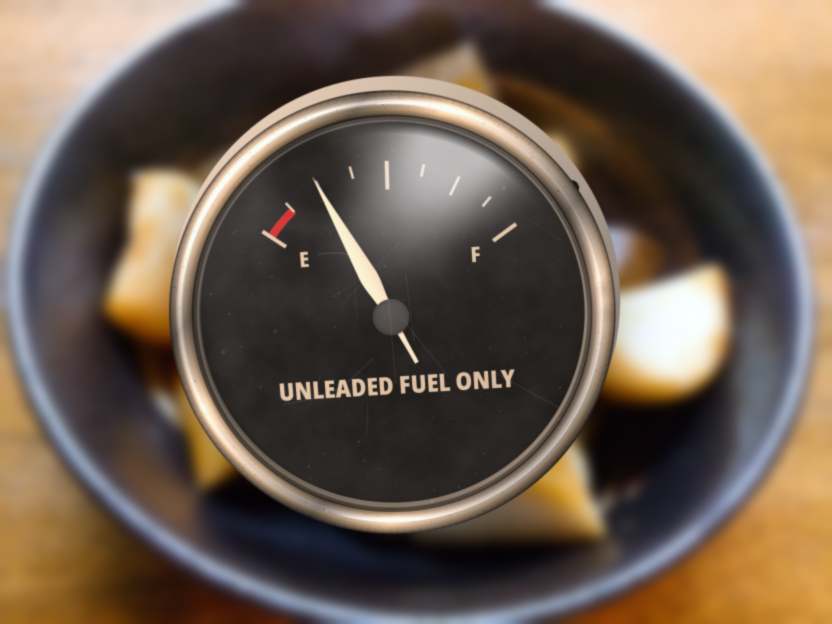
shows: 0.25
